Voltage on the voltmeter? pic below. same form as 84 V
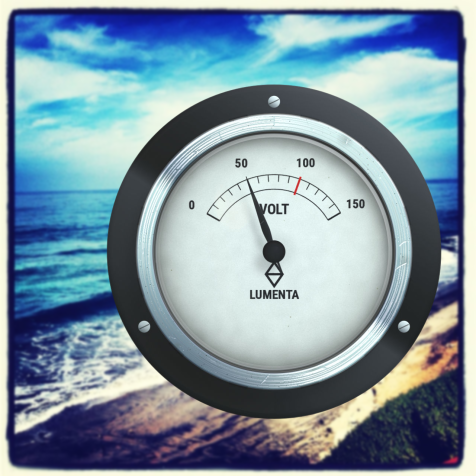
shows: 50 V
